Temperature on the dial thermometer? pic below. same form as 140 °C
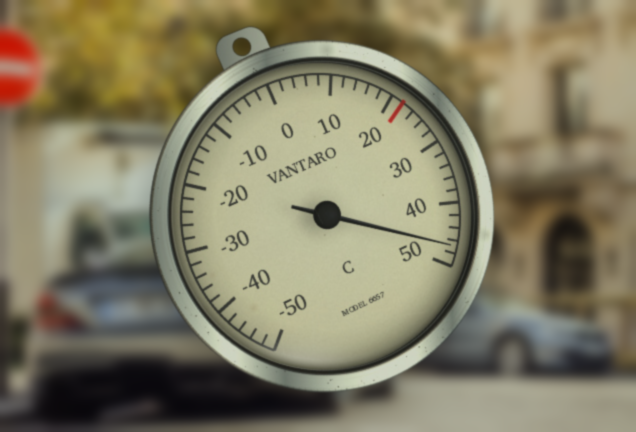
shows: 47 °C
